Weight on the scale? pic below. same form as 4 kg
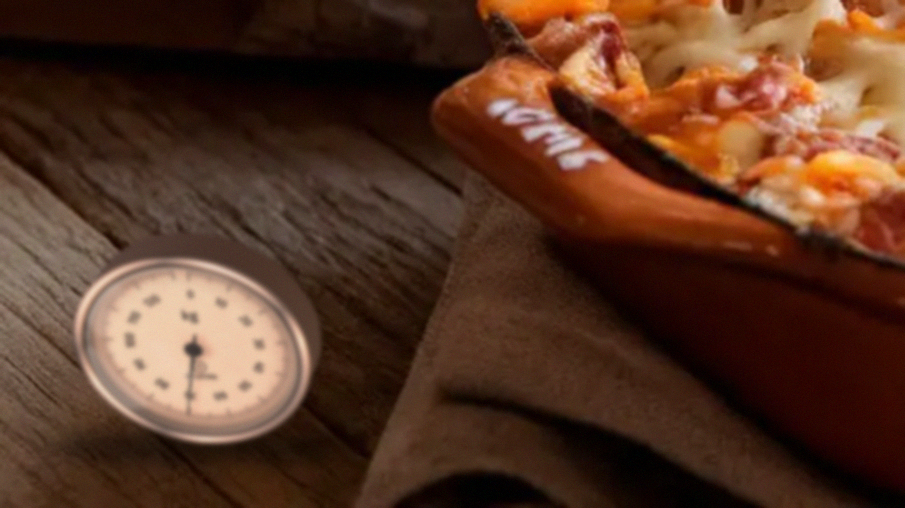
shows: 70 kg
